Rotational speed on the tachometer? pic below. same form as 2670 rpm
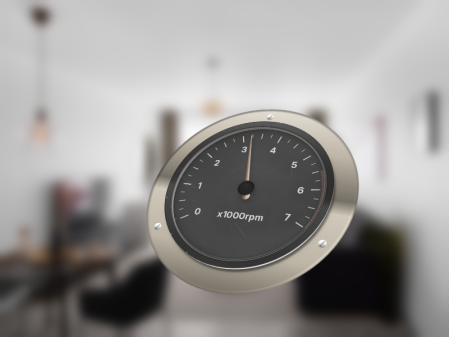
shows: 3250 rpm
